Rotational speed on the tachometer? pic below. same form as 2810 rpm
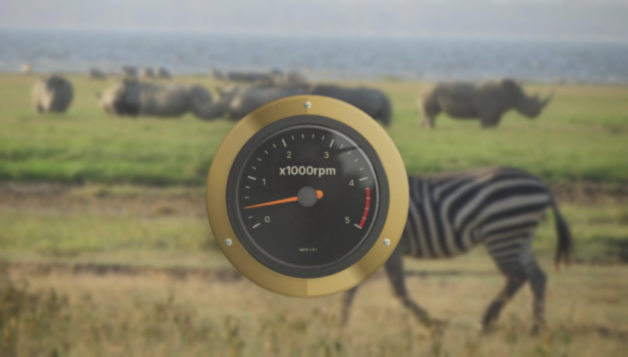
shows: 400 rpm
